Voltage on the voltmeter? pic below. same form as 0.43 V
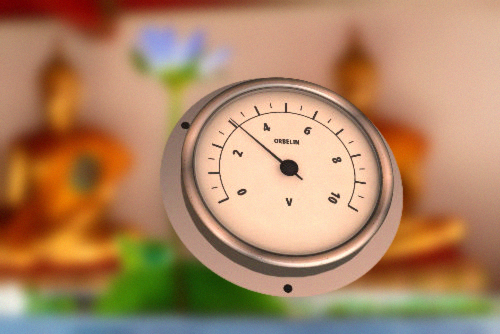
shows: 3 V
